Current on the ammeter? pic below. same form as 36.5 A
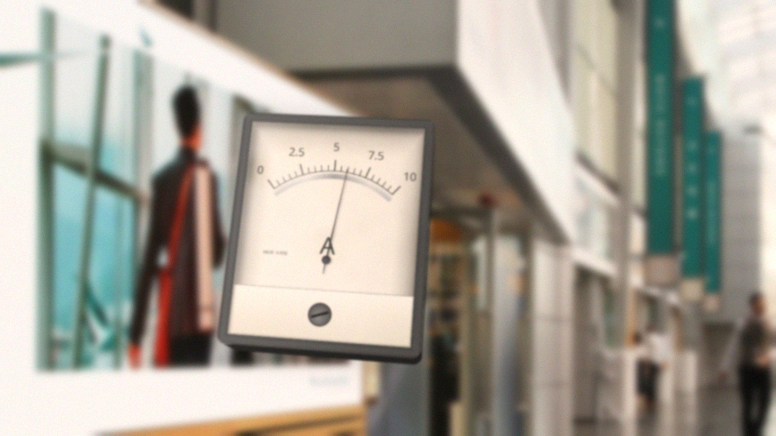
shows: 6 A
